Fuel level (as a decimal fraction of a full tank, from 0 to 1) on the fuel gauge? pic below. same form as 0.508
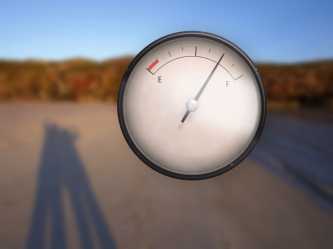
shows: 0.75
